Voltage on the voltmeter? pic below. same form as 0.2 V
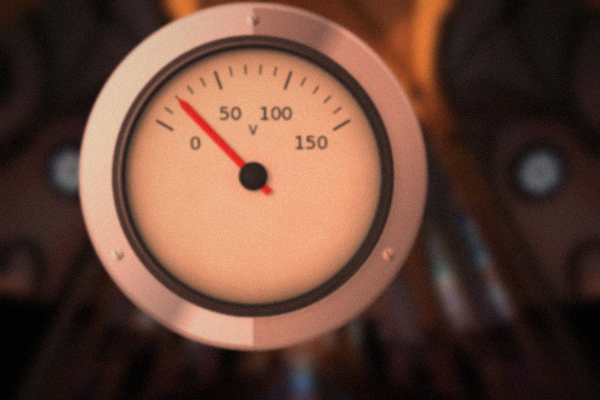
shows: 20 V
